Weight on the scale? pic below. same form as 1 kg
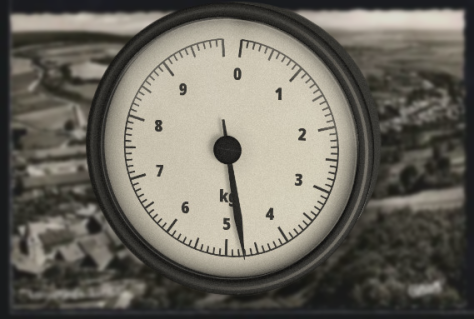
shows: 4.7 kg
